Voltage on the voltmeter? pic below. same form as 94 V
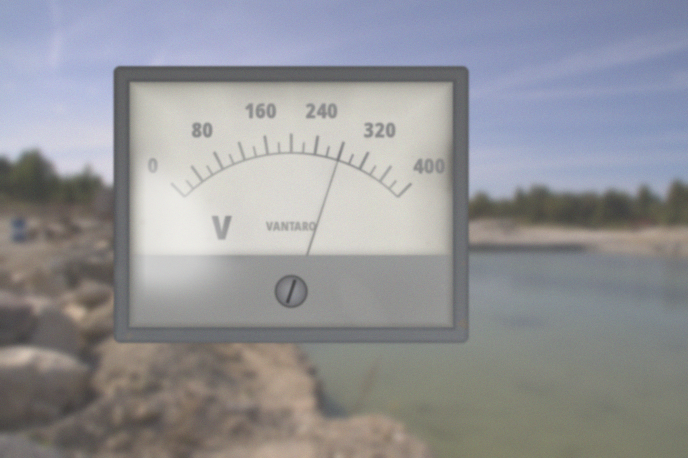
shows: 280 V
